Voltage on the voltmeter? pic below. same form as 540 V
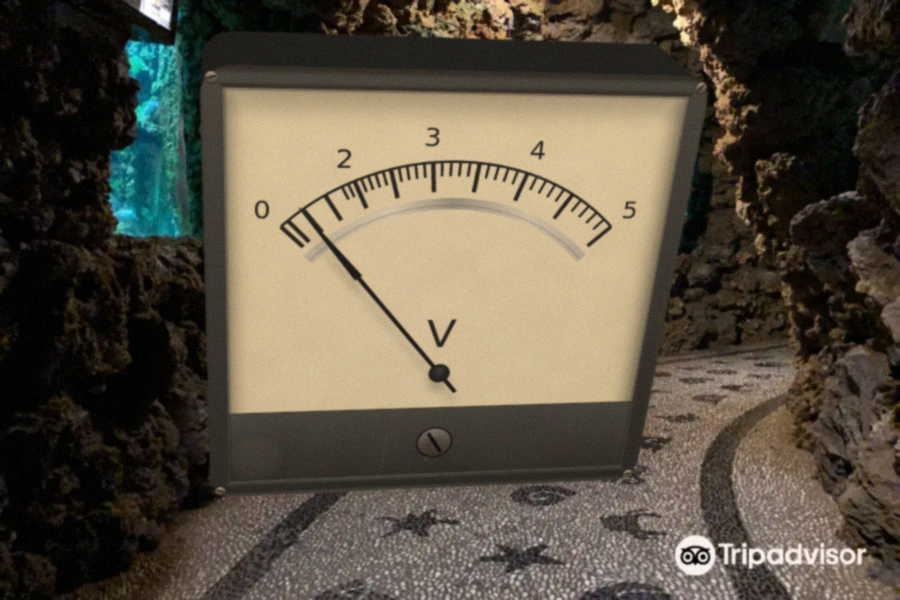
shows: 1 V
